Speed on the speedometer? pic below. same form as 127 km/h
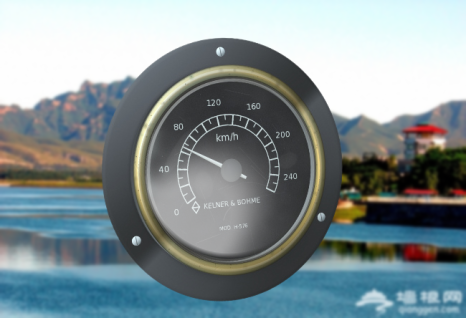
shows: 65 km/h
